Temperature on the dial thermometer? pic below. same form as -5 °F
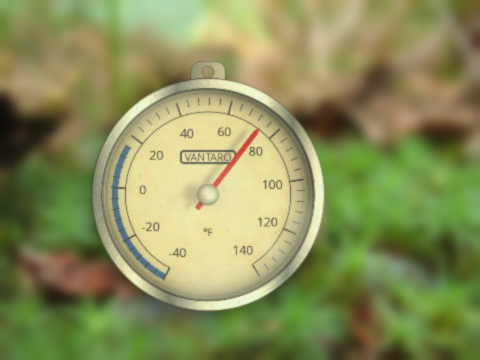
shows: 74 °F
